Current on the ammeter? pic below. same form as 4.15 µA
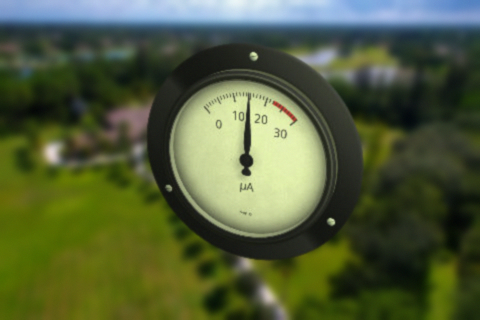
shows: 15 µA
